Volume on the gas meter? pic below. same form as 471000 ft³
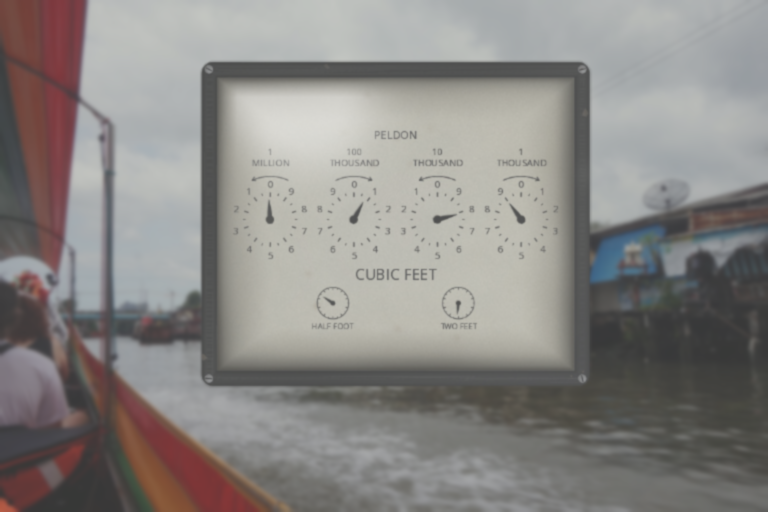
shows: 7900 ft³
